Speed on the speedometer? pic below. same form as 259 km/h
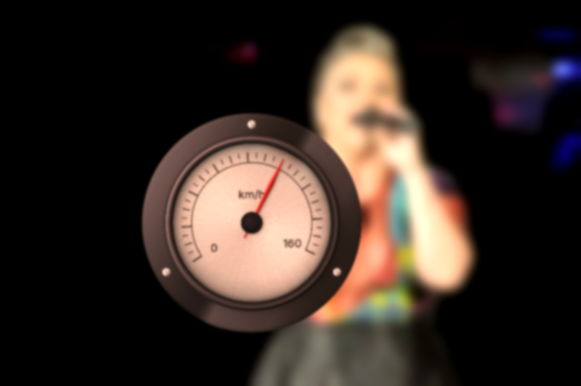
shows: 100 km/h
